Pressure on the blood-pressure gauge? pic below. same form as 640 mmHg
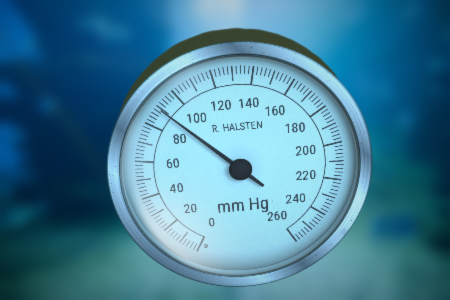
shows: 90 mmHg
